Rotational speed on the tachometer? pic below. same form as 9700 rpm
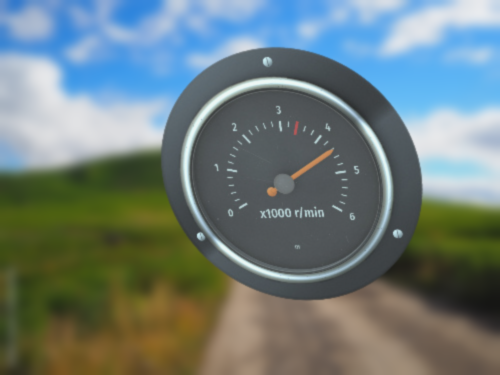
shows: 4400 rpm
